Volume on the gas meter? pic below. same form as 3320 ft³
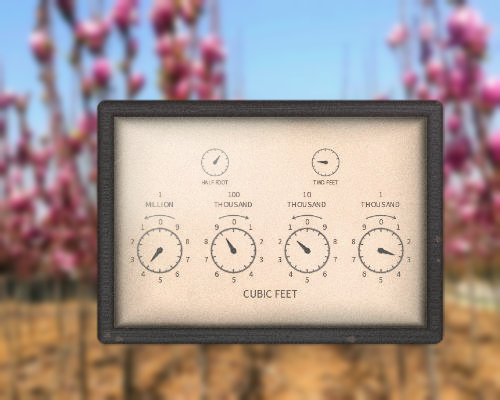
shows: 391300 ft³
